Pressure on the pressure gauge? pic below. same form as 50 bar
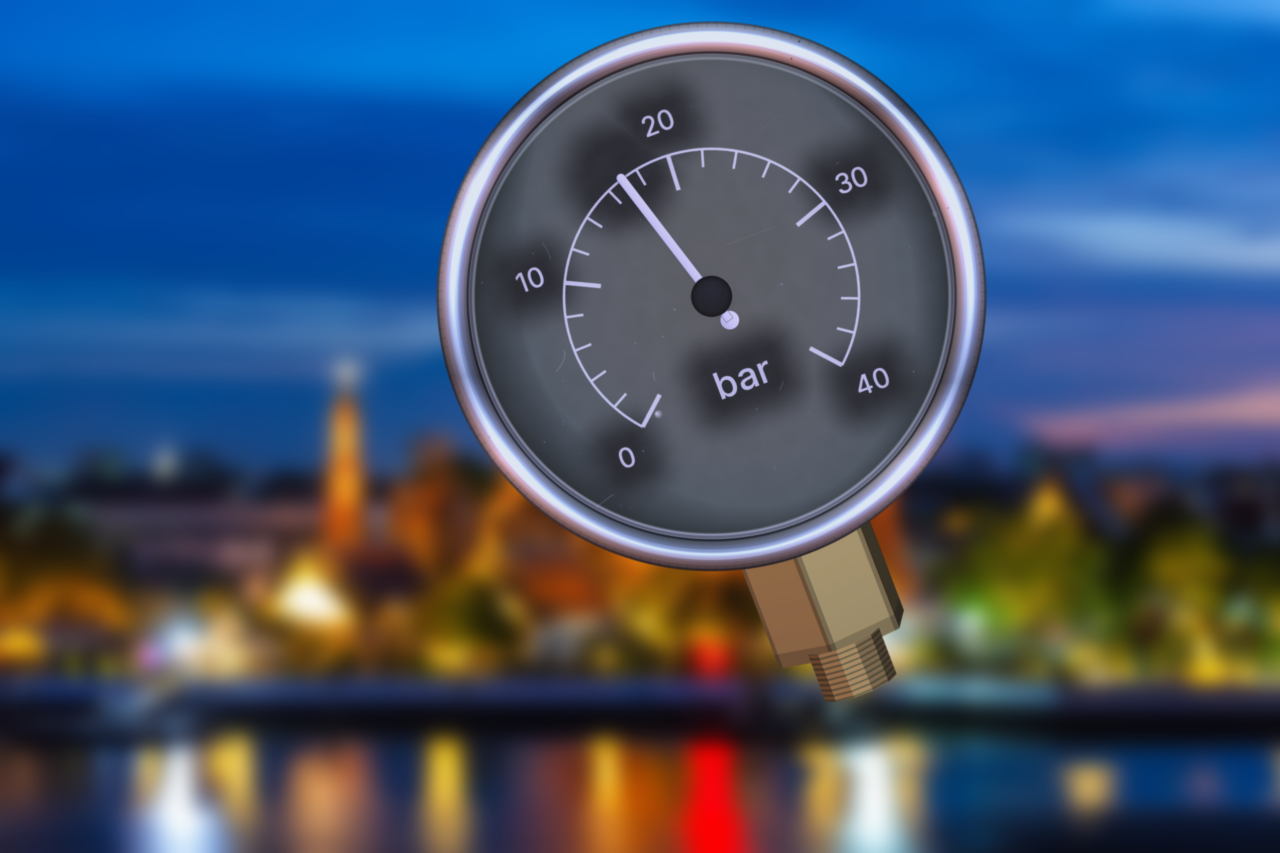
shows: 17 bar
